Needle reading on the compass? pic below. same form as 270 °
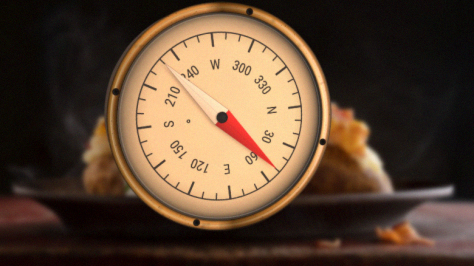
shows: 50 °
